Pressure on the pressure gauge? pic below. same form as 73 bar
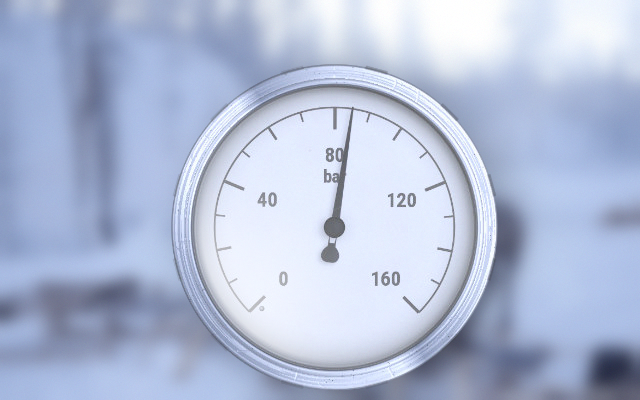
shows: 85 bar
